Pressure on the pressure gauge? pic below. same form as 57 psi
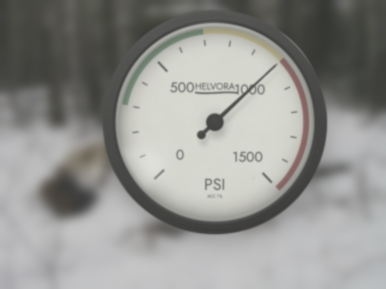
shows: 1000 psi
